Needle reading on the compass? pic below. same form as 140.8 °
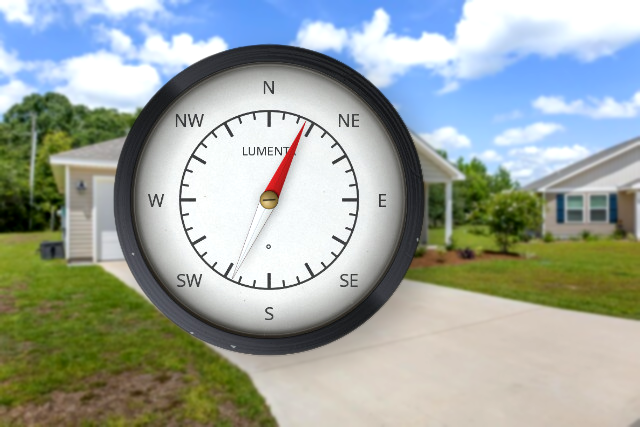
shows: 25 °
